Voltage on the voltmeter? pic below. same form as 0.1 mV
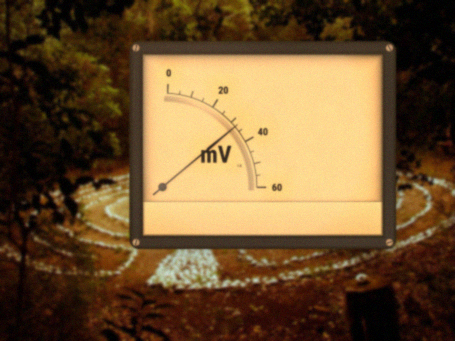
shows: 32.5 mV
